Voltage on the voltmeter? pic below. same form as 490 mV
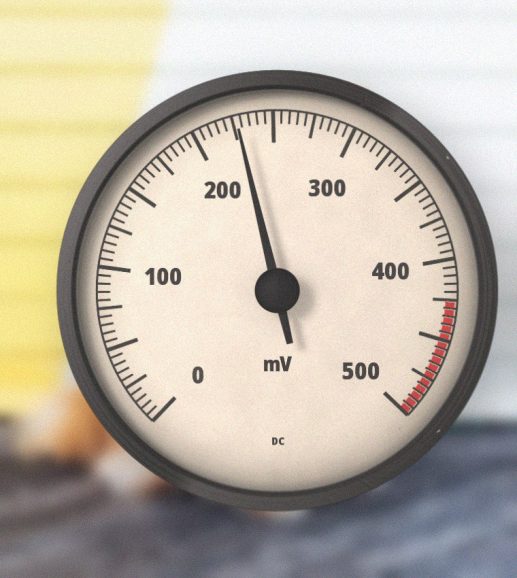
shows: 227.5 mV
